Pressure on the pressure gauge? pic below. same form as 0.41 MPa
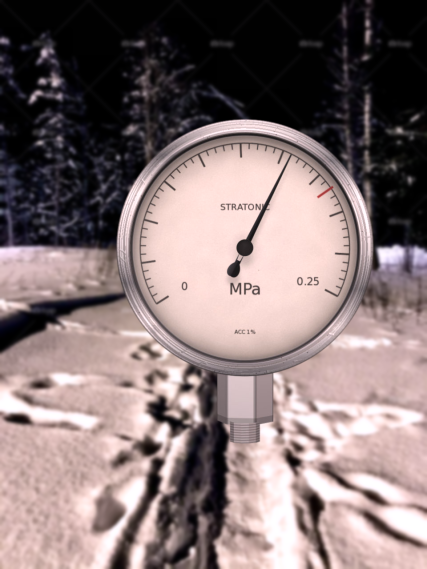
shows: 0.155 MPa
